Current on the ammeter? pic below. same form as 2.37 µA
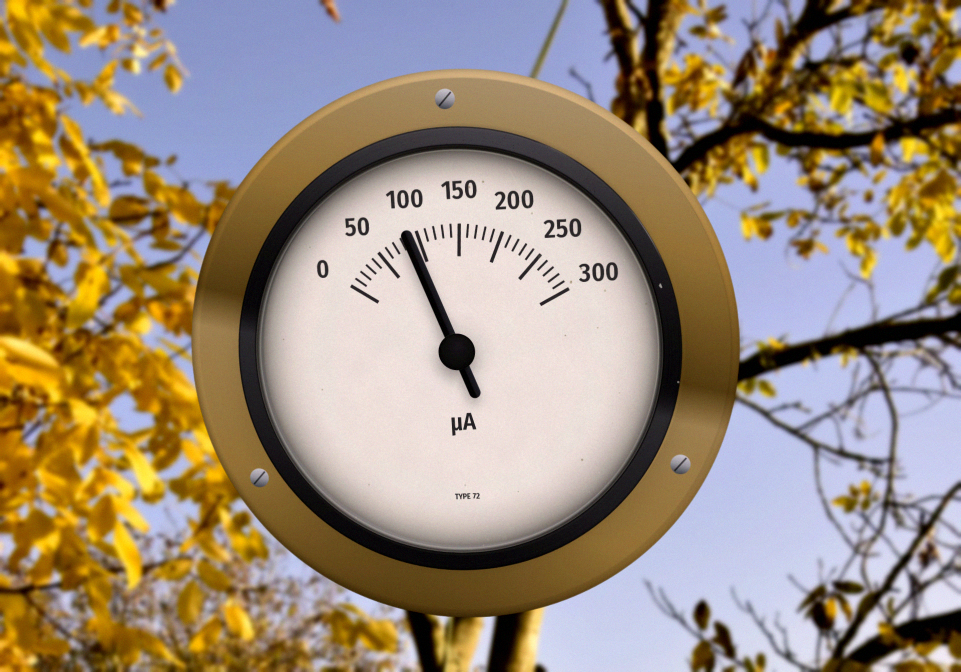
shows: 90 µA
